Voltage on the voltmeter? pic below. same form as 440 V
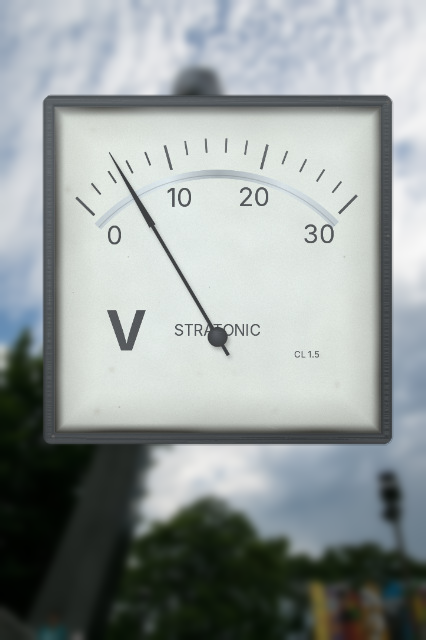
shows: 5 V
